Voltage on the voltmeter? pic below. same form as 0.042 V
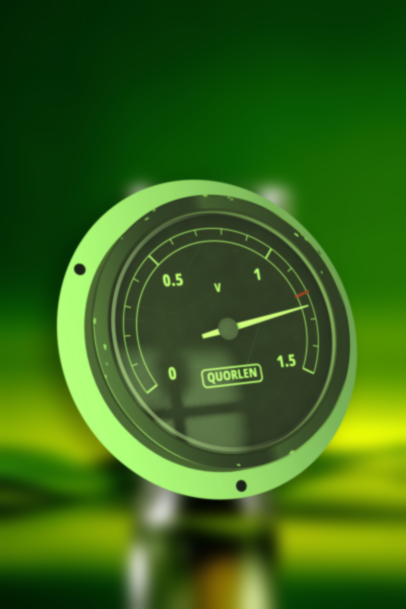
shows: 1.25 V
